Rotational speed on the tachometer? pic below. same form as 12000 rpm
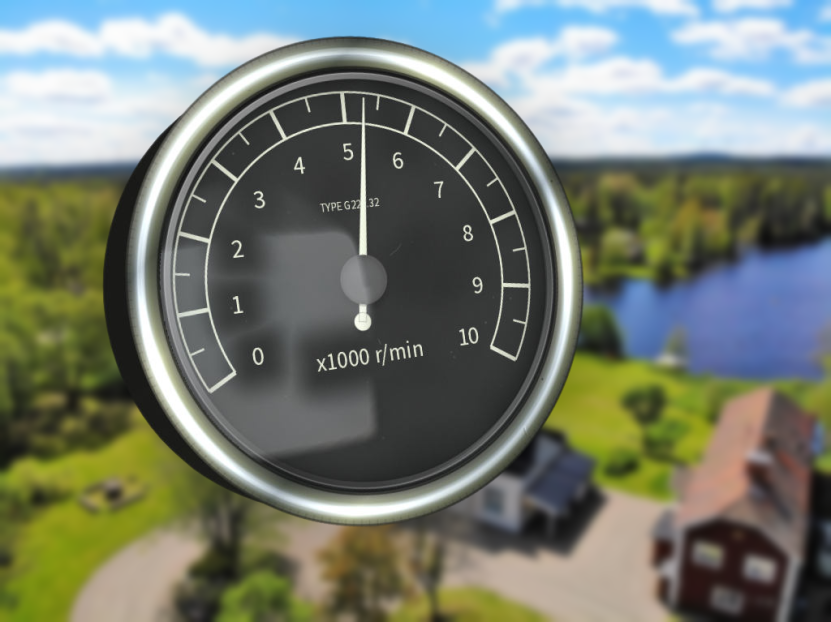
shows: 5250 rpm
